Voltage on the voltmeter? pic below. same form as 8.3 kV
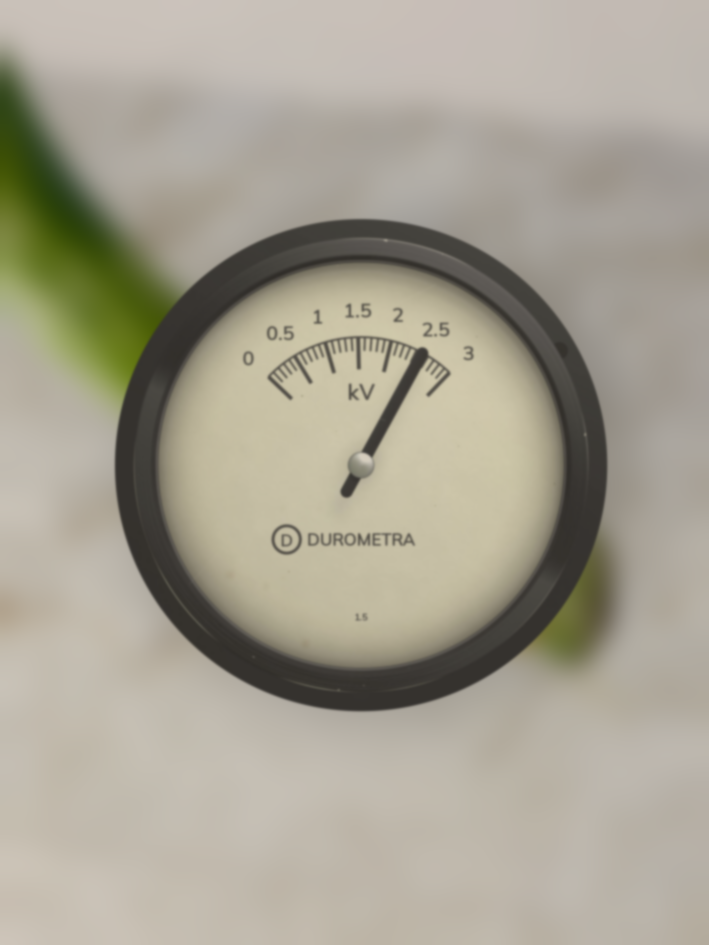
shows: 2.5 kV
